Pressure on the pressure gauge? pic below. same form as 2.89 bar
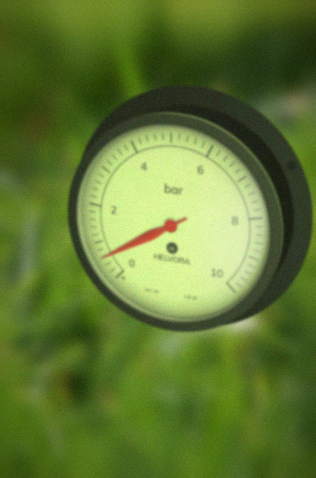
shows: 0.6 bar
